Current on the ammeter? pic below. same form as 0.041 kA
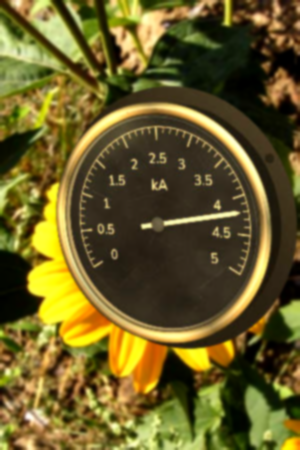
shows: 4.2 kA
